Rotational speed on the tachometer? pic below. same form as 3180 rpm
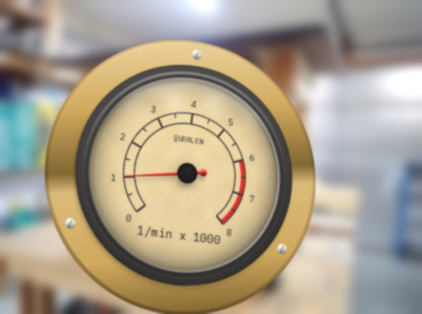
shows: 1000 rpm
